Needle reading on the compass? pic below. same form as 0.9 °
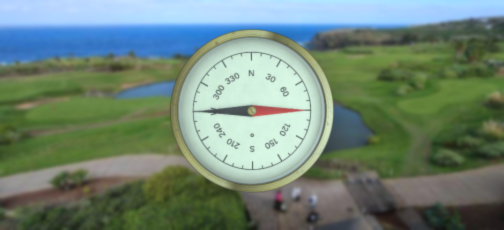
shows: 90 °
